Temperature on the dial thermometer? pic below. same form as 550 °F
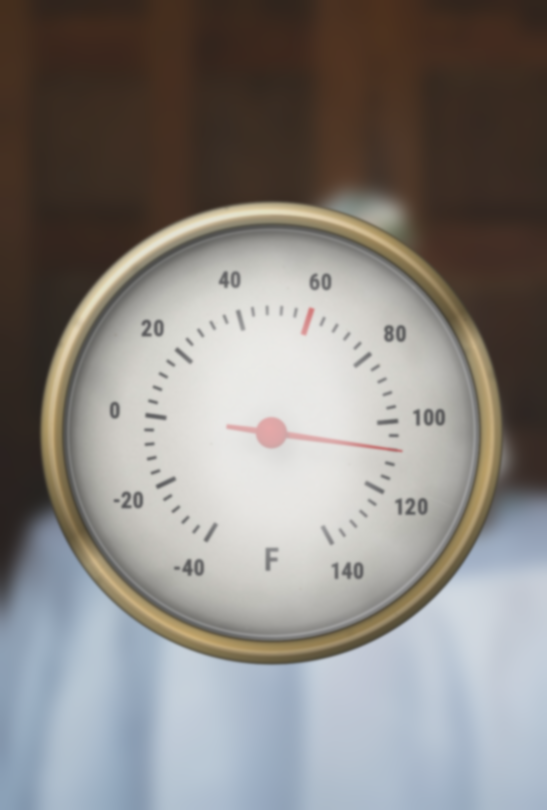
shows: 108 °F
